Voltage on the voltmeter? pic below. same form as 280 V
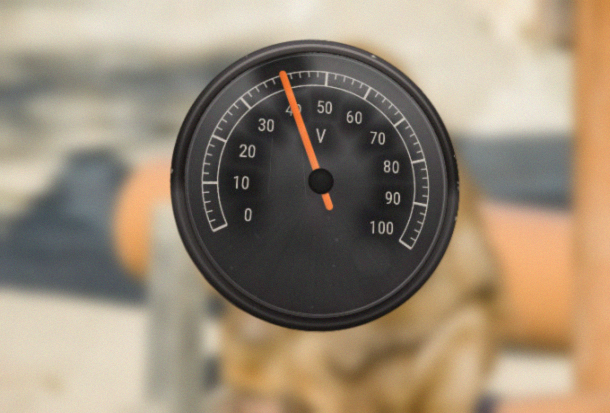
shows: 40 V
